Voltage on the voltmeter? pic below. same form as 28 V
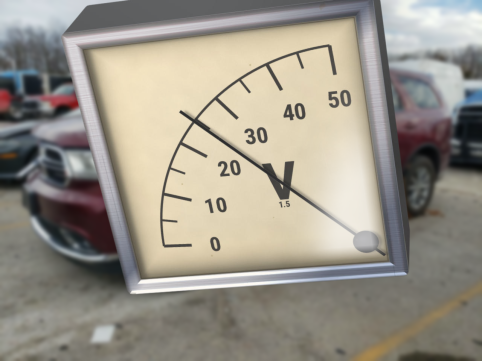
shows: 25 V
